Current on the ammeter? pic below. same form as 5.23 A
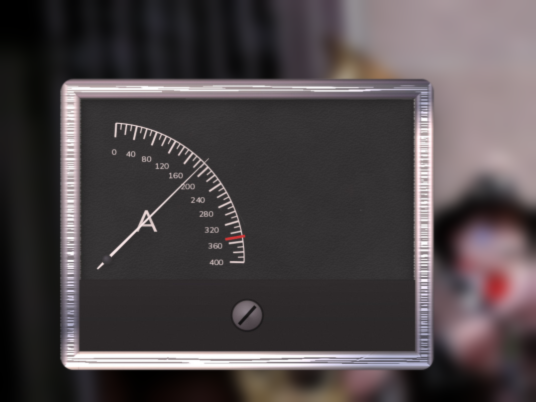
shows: 190 A
